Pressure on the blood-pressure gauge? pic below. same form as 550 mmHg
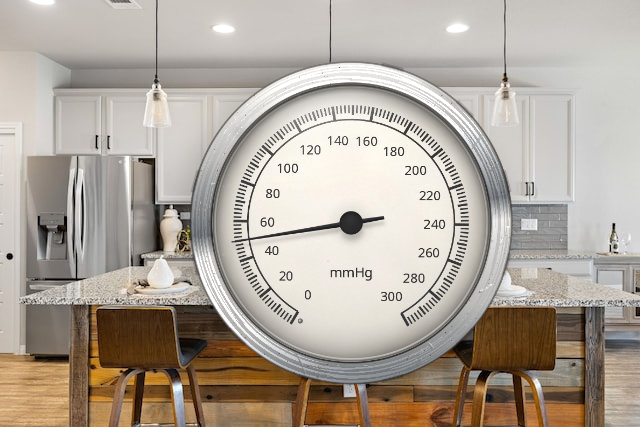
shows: 50 mmHg
